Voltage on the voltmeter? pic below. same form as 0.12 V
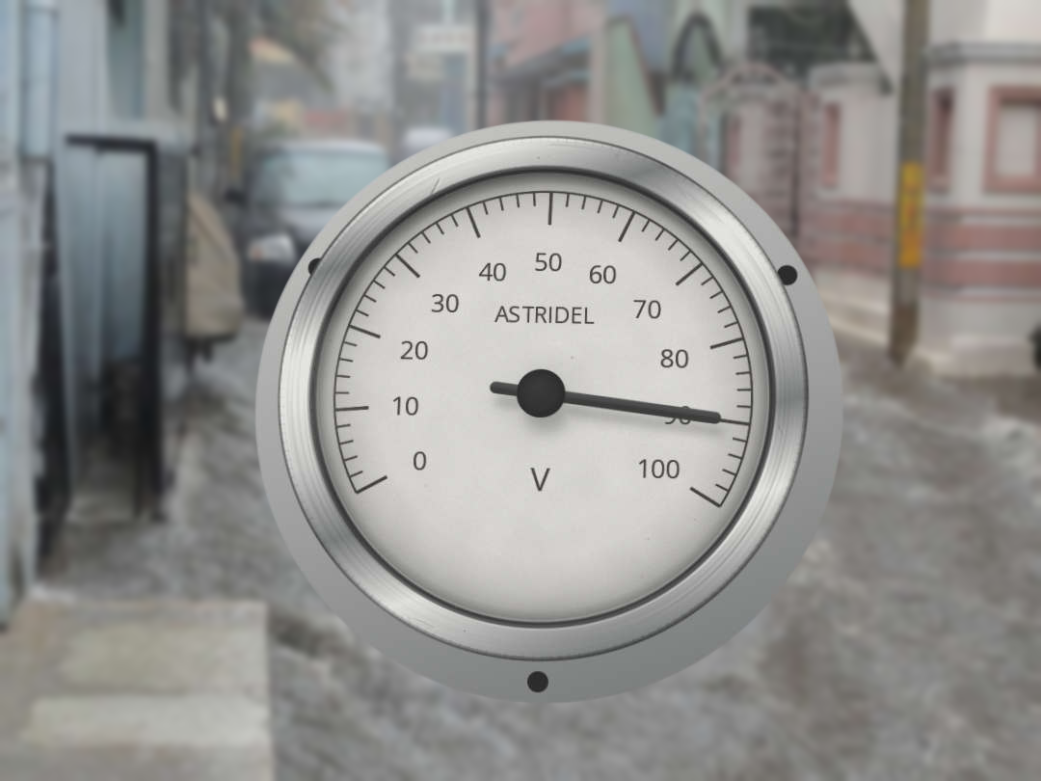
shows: 90 V
